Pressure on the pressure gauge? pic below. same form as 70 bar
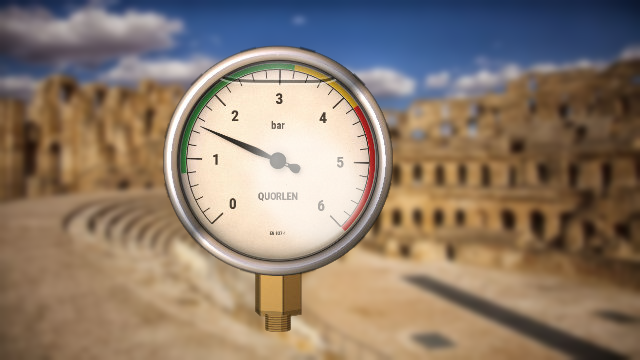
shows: 1.5 bar
